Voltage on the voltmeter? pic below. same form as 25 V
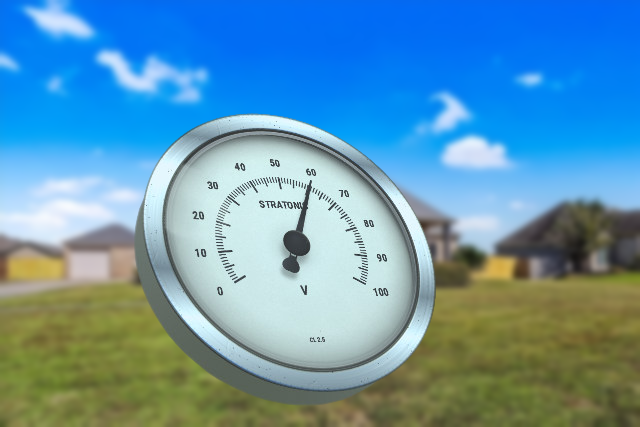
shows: 60 V
